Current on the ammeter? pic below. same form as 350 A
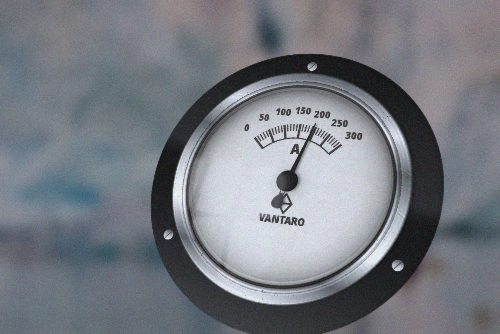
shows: 200 A
